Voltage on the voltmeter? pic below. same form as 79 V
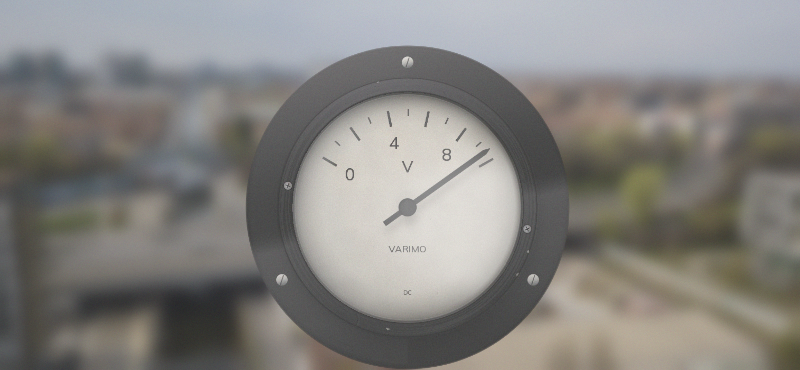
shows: 9.5 V
